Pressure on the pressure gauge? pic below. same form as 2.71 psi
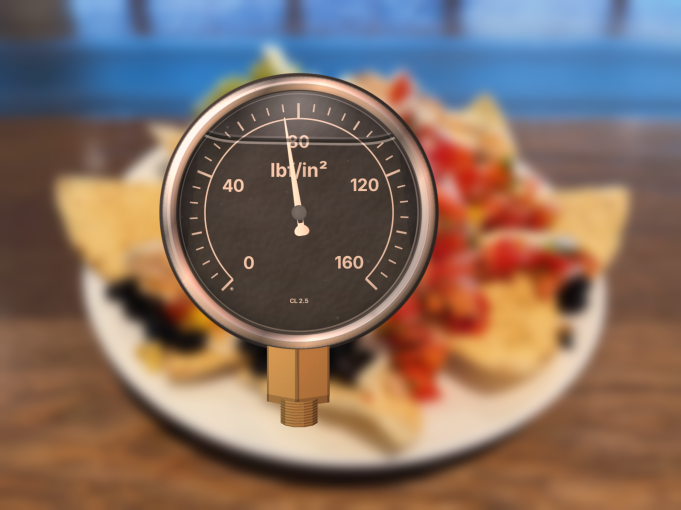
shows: 75 psi
